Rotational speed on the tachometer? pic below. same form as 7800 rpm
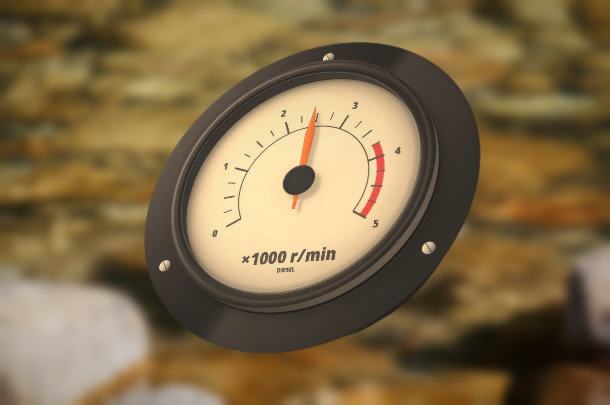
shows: 2500 rpm
